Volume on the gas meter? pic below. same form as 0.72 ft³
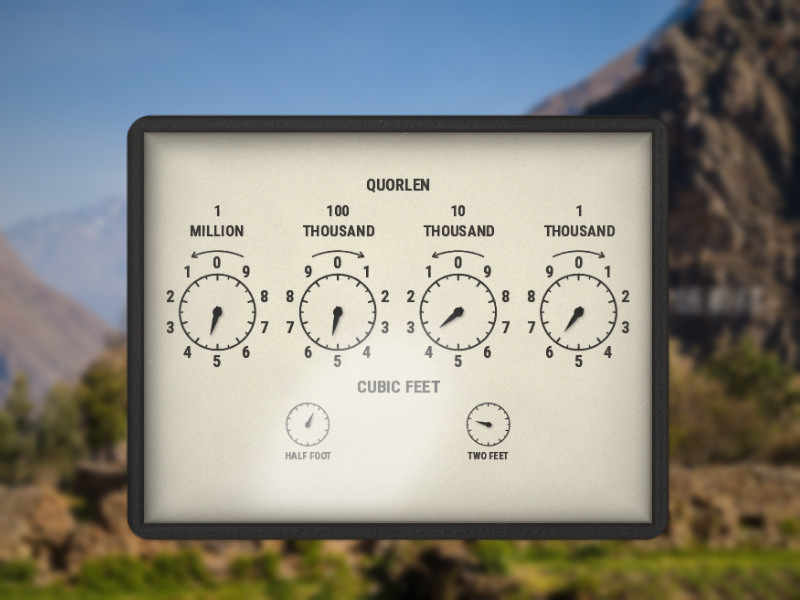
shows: 453600 ft³
